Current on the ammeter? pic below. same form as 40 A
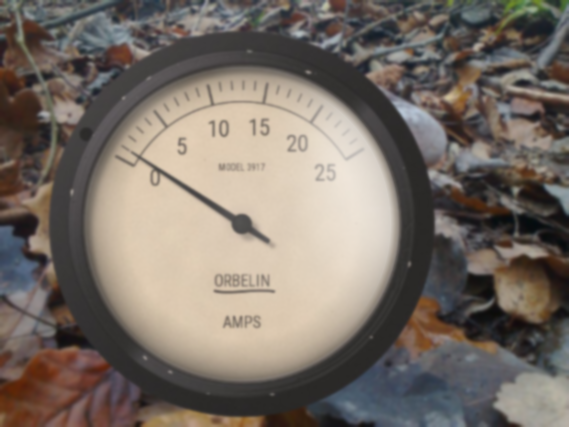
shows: 1 A
